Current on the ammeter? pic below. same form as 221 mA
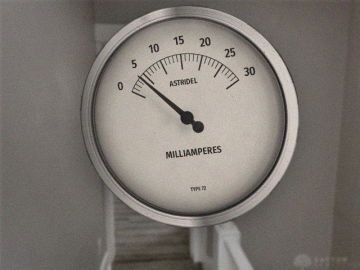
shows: 4 mA
